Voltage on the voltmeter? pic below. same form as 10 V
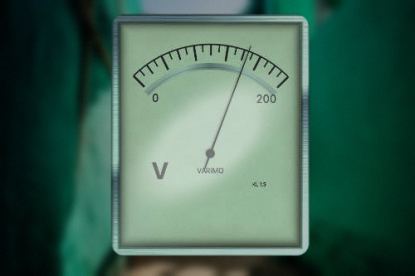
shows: 145 V
